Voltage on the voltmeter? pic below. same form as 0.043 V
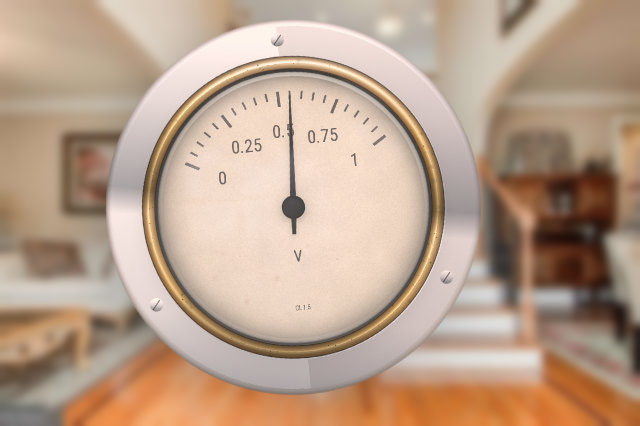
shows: 0.55 V
